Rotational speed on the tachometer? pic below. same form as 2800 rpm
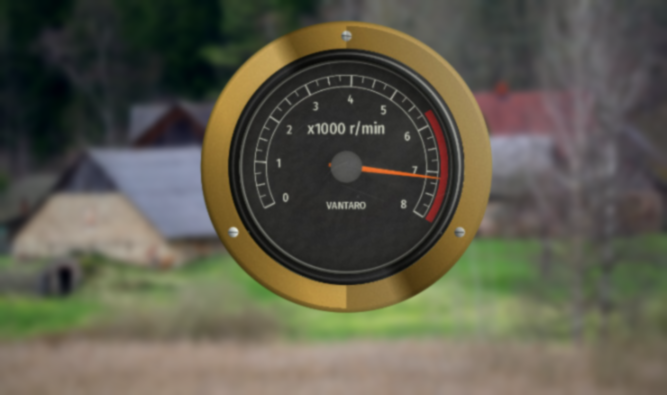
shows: 7125 rpm
